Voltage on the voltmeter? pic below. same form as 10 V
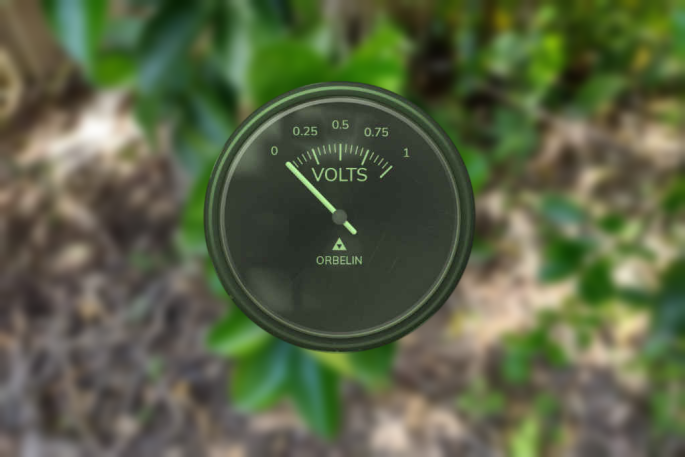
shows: 0 V
